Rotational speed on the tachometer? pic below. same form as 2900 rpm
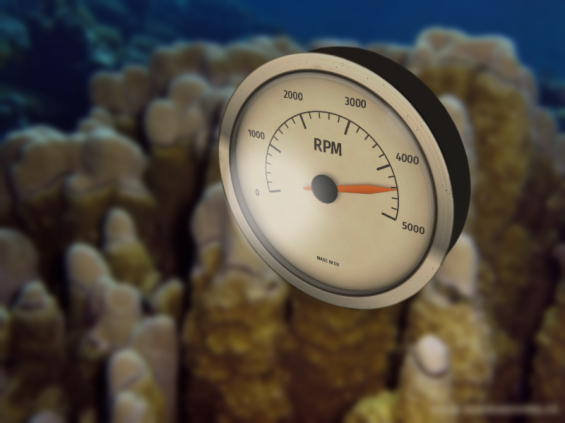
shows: 4400 rpm
